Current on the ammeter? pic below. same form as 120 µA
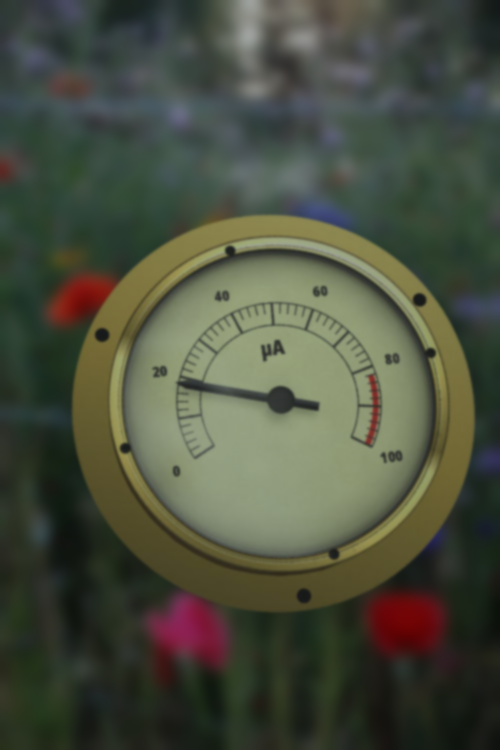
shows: 18 µA
